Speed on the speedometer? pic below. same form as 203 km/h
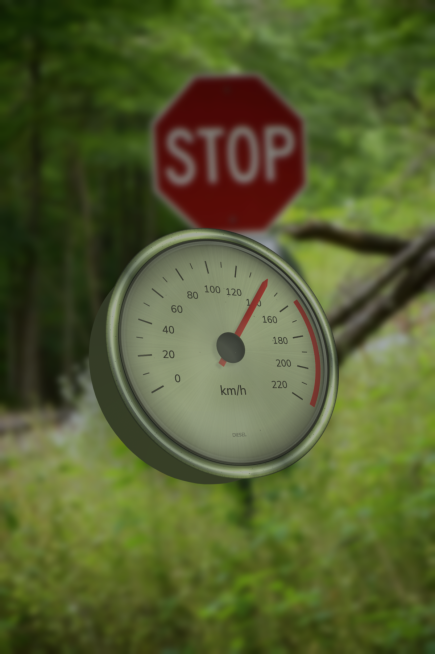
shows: 140 km/h
